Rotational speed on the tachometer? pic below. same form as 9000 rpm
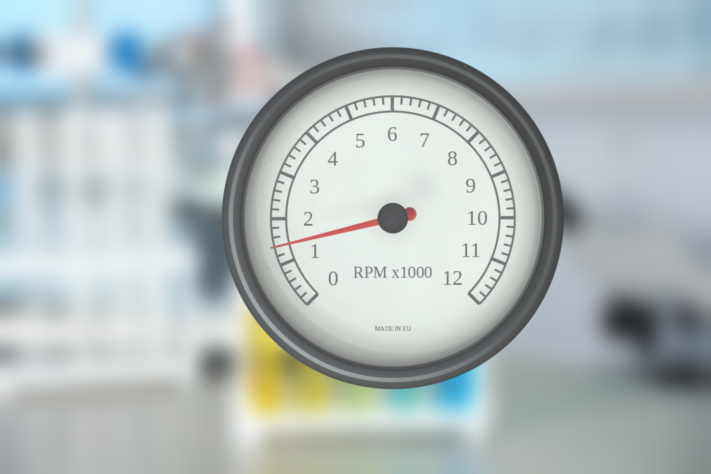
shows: 1400 rpm
